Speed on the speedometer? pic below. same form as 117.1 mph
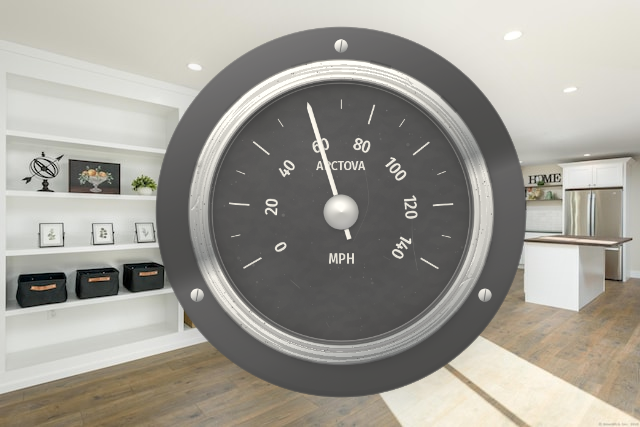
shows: 60 mph
